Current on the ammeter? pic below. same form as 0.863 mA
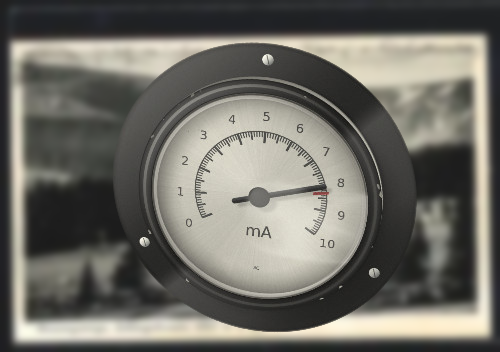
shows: 8 mA
